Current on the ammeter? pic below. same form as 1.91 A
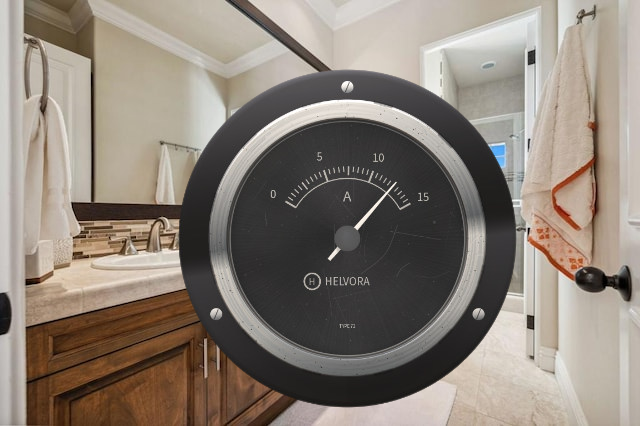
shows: 12.5 A
